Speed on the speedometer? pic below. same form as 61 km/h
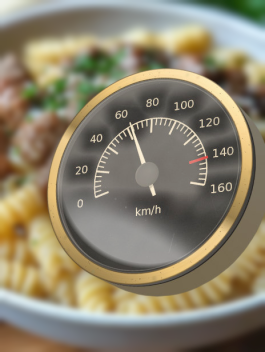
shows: 64 km/h
